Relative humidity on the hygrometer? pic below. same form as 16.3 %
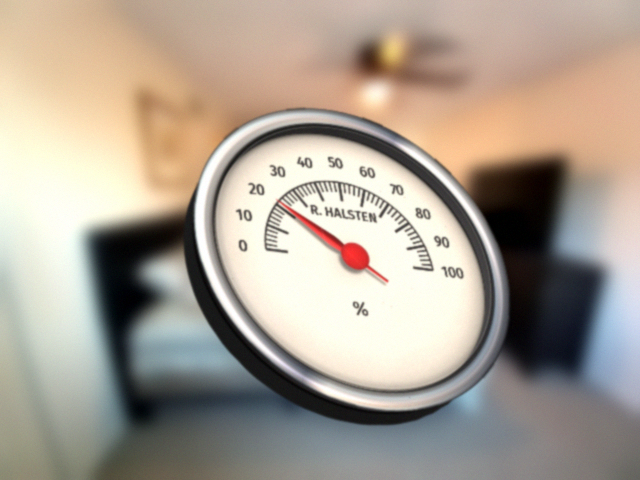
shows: 20 %
